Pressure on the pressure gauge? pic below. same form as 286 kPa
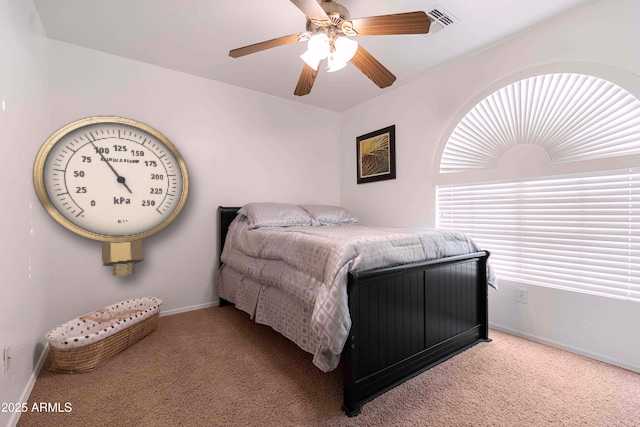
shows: 95 kPa
